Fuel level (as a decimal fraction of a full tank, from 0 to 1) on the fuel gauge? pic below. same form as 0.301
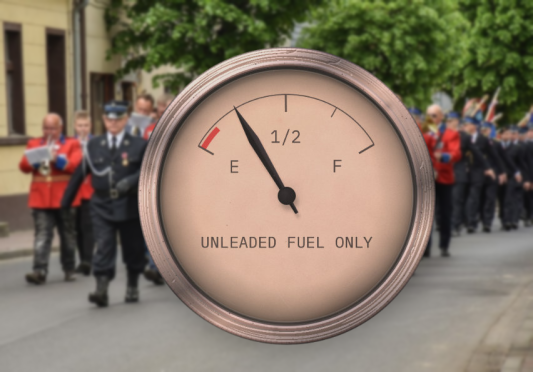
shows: 0.25
